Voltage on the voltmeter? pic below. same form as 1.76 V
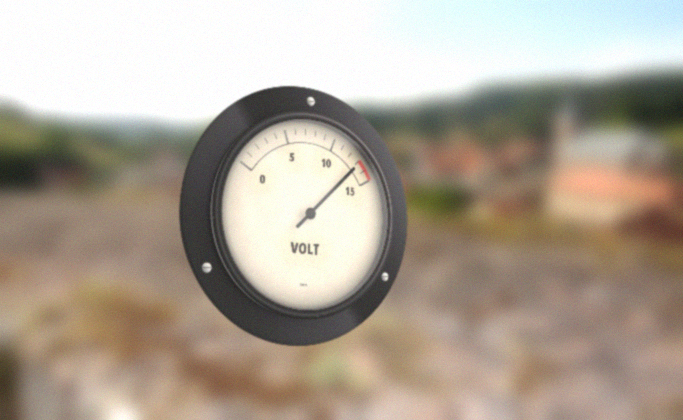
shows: 13 V
